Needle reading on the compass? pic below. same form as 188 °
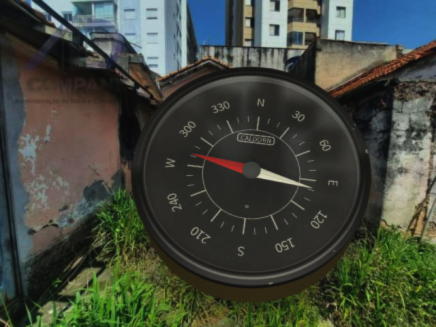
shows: 280 °
